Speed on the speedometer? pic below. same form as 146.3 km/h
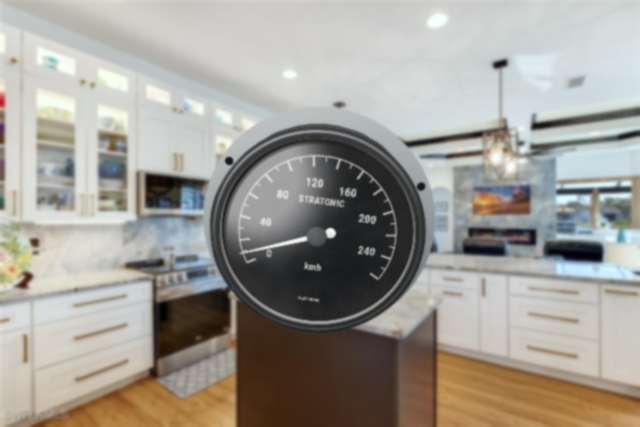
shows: 10 km/h
